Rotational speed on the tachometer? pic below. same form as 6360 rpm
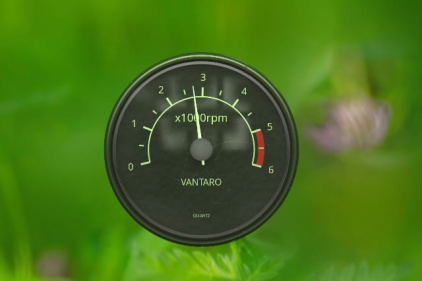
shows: 2750 rpm
